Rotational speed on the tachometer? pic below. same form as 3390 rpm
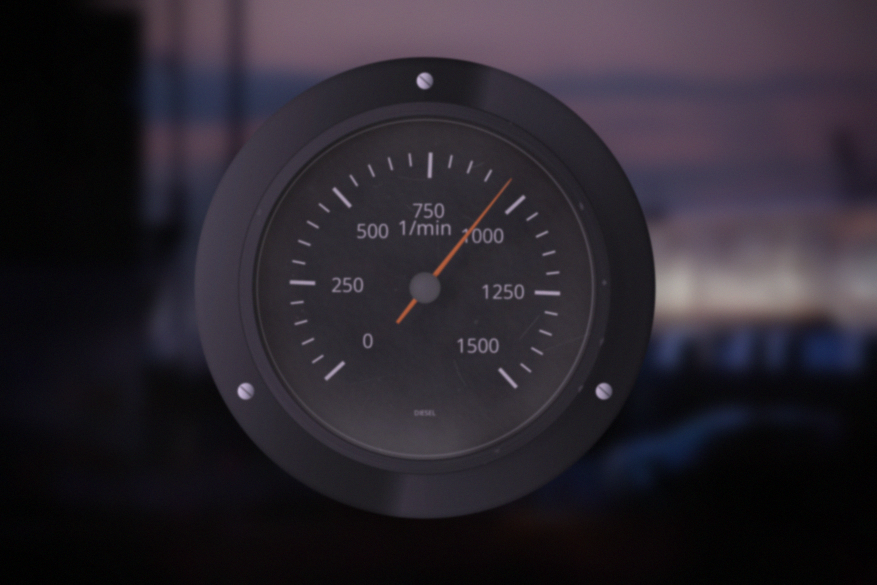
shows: 950 rpm
